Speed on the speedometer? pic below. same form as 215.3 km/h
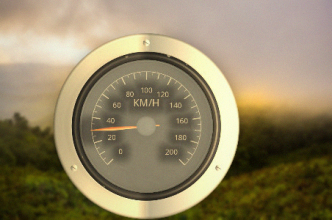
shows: 30 km/h
